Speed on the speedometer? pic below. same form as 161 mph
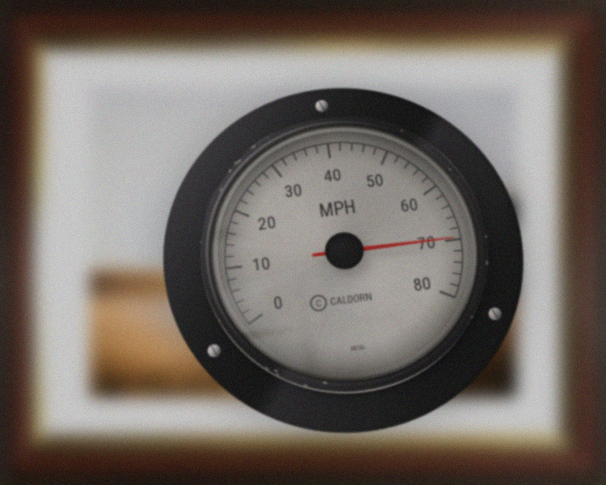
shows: 70 mph
